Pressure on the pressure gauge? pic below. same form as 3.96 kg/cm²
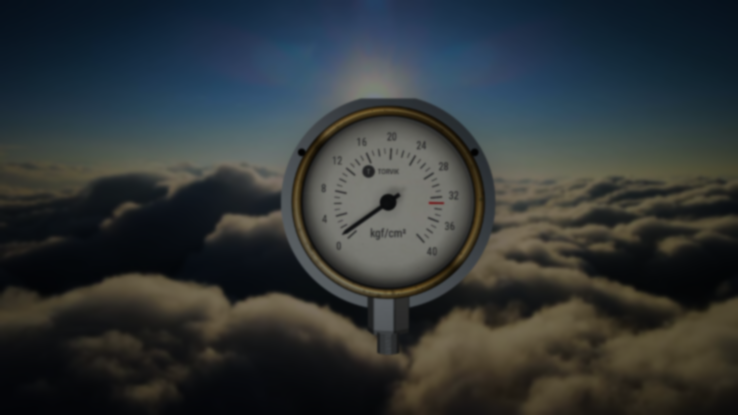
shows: 1 kg/cm²
